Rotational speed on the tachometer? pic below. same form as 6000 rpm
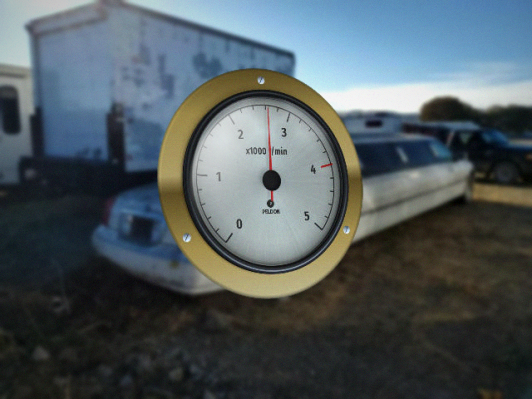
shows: 2600 rpm
